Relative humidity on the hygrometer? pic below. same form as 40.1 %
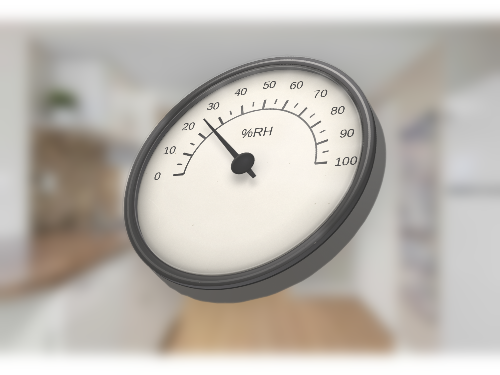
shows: 25 %
